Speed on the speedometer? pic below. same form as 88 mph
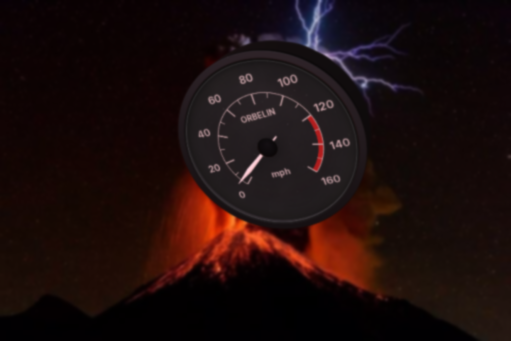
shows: 5 mph
